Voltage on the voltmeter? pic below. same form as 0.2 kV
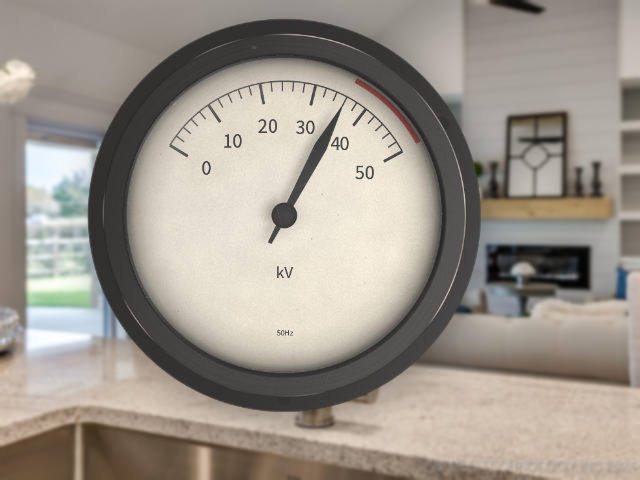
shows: 36 kV
